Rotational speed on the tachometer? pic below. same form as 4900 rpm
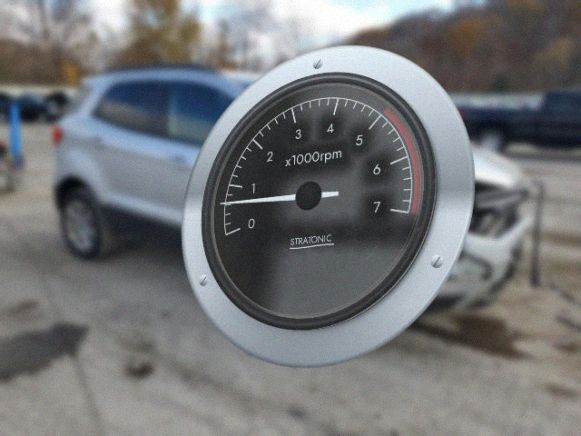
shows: 600 rpm
